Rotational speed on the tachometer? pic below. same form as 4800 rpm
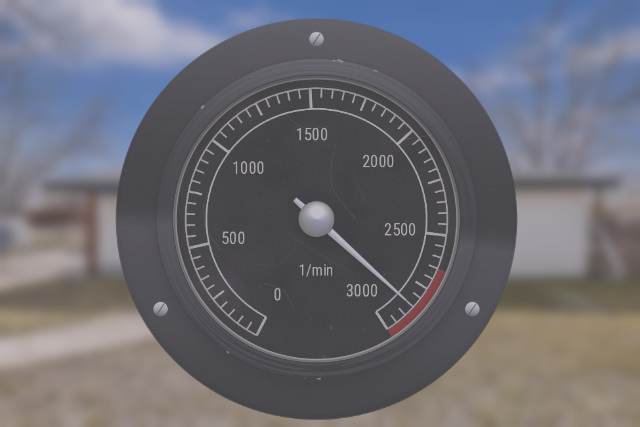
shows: 2850 rpm
